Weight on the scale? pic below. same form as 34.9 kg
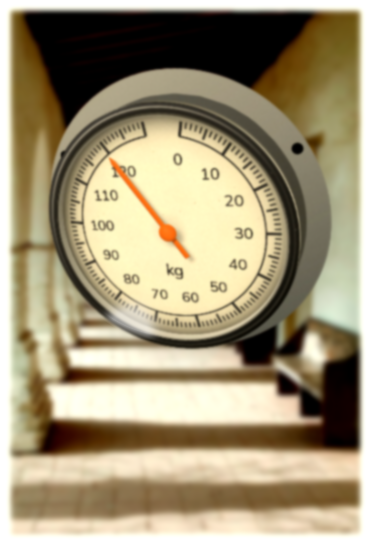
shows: 120 kg
